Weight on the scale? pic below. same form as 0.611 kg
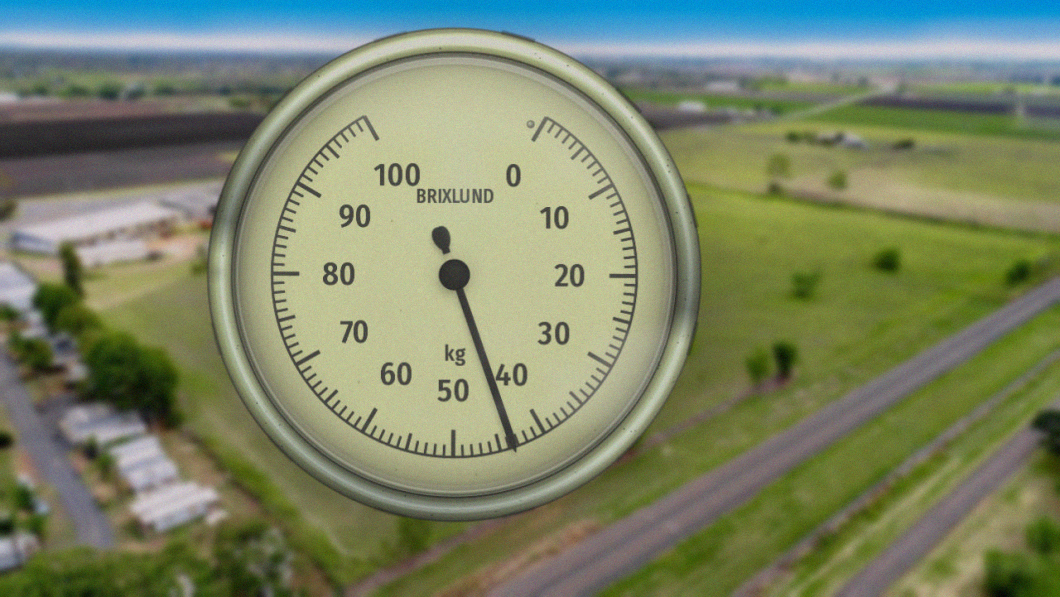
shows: 43.5 kg
